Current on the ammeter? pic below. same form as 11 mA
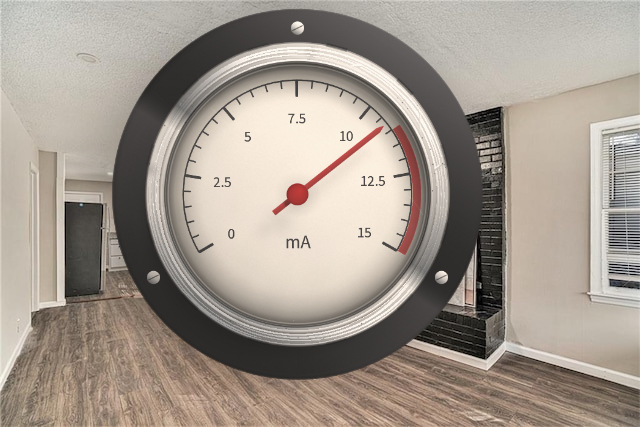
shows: 10.75 mA
